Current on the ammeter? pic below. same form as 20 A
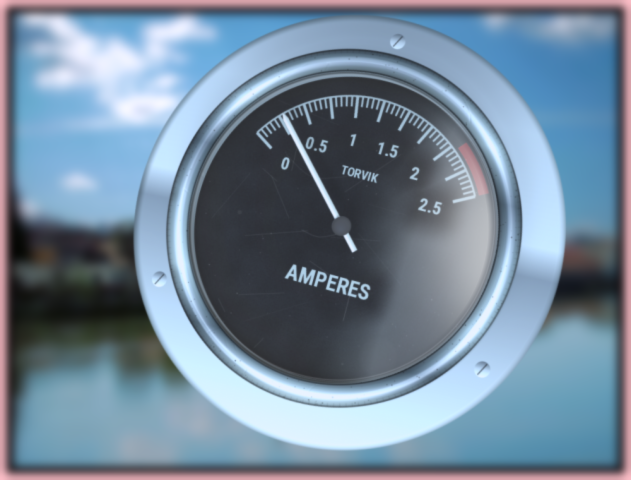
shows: 0.3 A
